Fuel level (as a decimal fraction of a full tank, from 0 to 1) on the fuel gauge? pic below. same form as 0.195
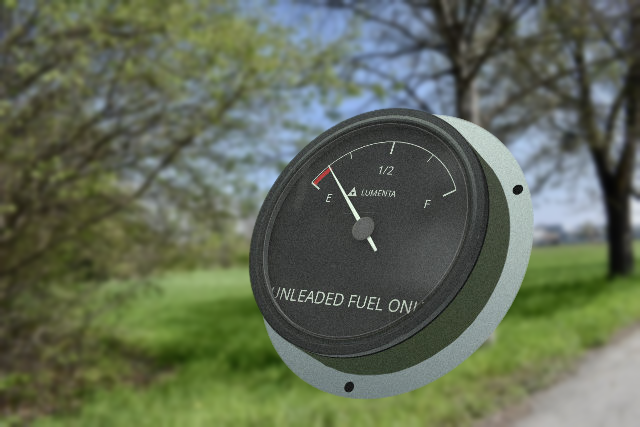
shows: 0.125
